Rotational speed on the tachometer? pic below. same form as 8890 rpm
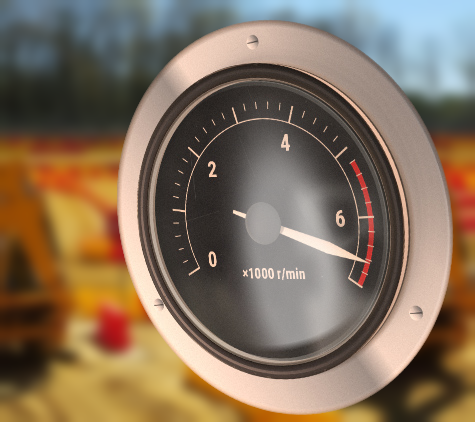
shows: 6600 rpm
